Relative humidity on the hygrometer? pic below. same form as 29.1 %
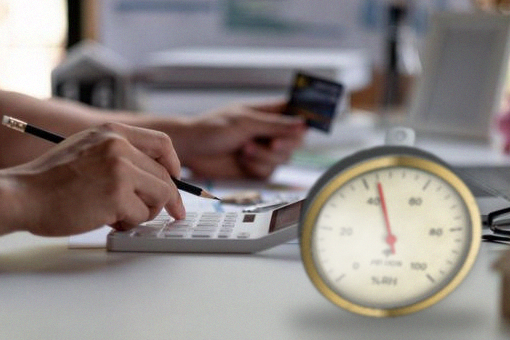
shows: 44 %
